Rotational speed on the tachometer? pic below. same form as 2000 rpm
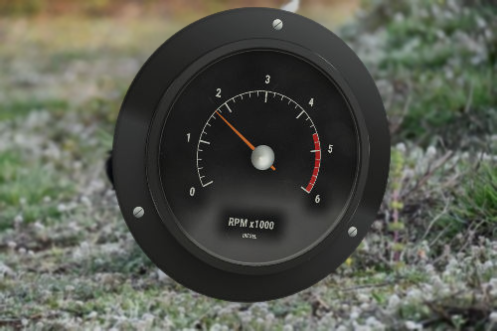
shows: 1700 rpm
